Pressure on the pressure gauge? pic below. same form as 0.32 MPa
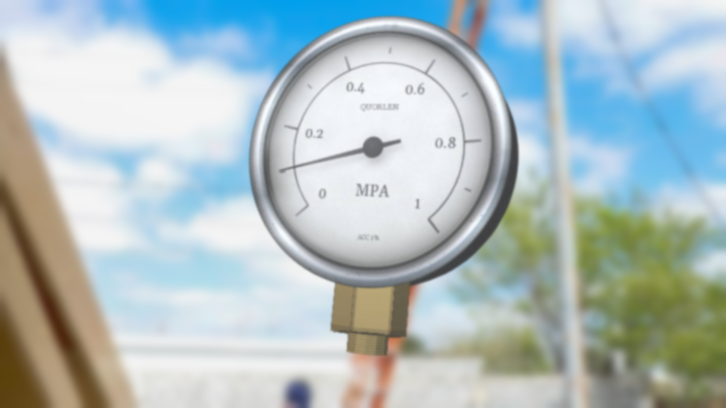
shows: 0.1 MPa
